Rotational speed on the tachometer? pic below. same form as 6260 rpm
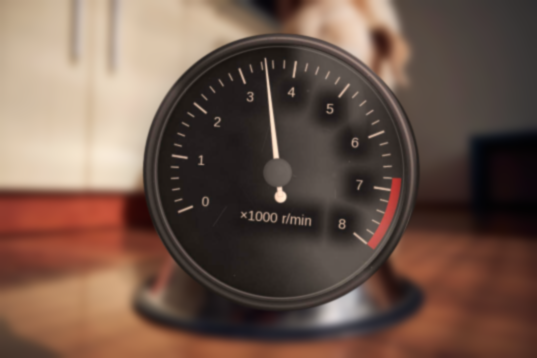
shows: 3500 rpm
